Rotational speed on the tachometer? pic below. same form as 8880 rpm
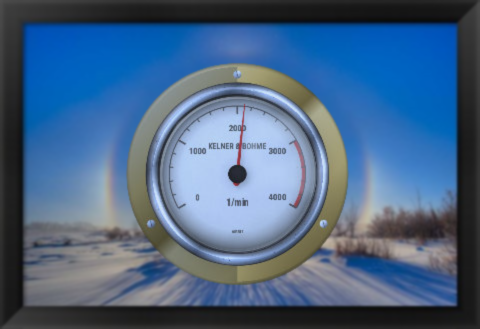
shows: 2100 rpm
